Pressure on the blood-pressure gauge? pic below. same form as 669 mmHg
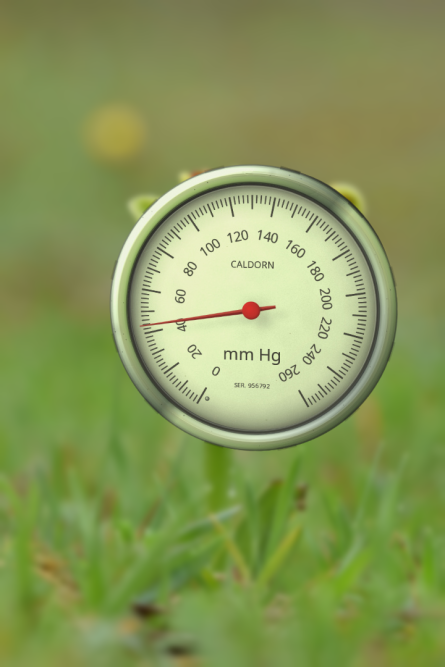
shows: 44 mmHg
